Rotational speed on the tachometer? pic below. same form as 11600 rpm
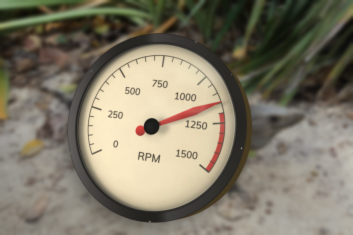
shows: 1150 rpm
